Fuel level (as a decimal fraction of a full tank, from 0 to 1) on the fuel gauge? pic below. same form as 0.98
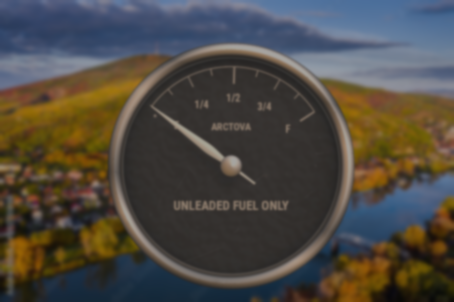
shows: 0
